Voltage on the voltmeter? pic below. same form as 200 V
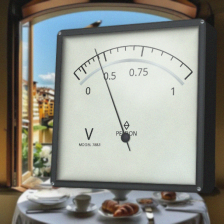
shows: 0.45 V
